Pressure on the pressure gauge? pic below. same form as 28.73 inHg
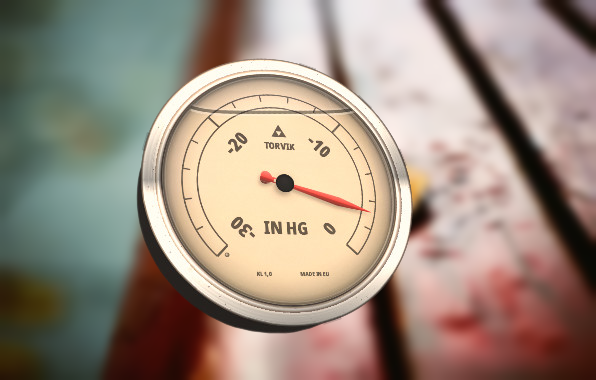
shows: -3 inHg
